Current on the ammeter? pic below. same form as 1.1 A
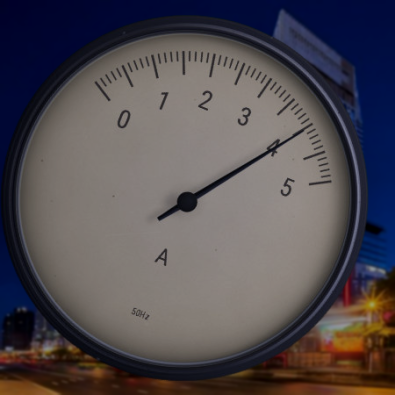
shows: 4 A
